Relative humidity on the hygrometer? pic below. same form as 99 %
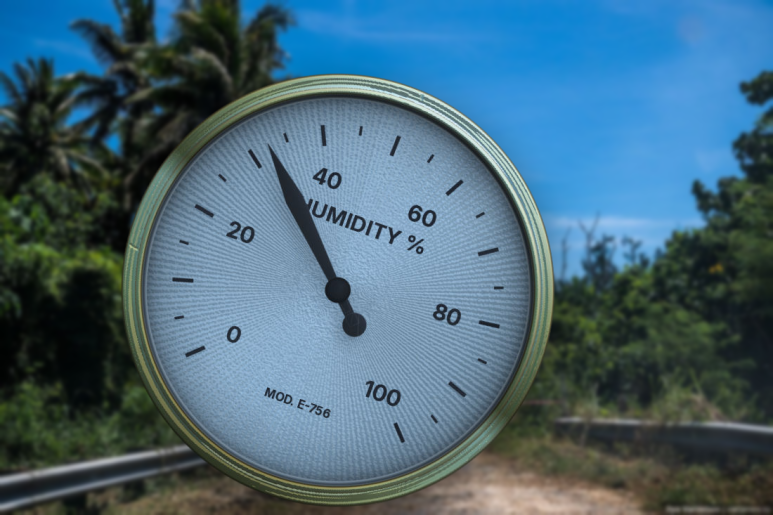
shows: 32.5 %
